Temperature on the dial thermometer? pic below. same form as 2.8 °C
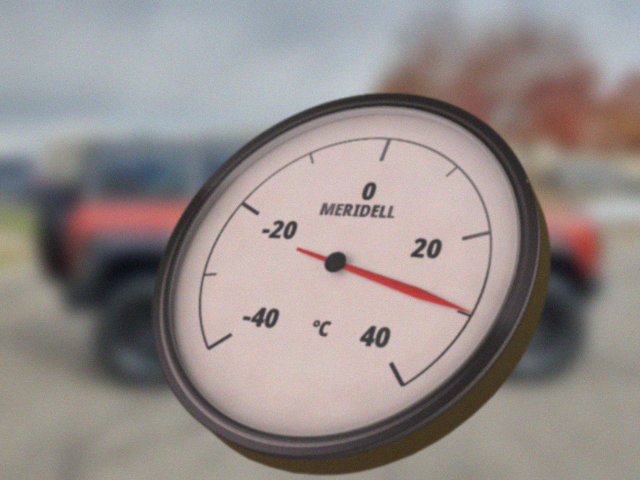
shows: 30 °C
